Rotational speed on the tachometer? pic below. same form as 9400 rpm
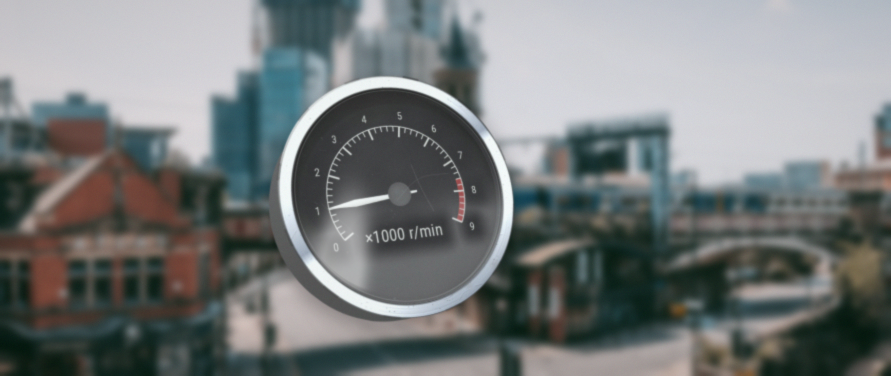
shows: 1000 rpm
